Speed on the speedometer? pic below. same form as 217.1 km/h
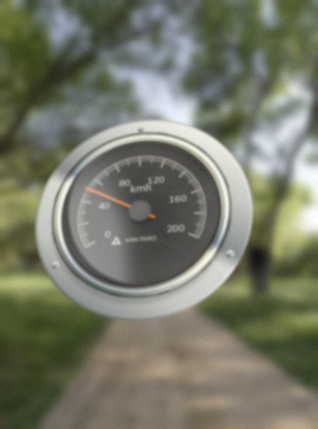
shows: 50 km/h
